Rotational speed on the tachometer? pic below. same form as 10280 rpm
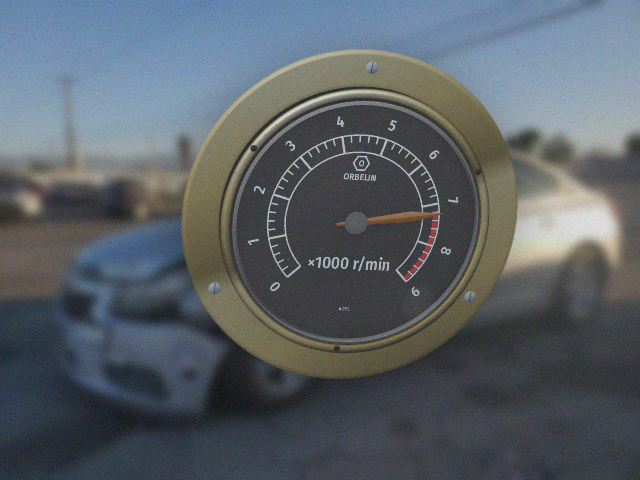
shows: 7200 rpm
